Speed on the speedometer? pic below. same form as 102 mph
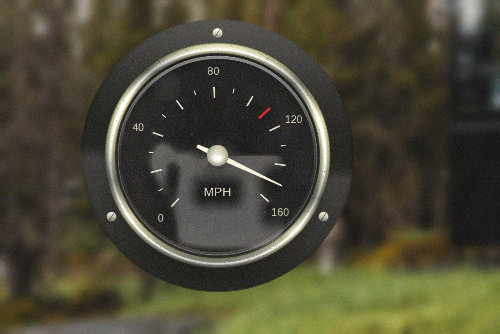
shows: 150 mph
